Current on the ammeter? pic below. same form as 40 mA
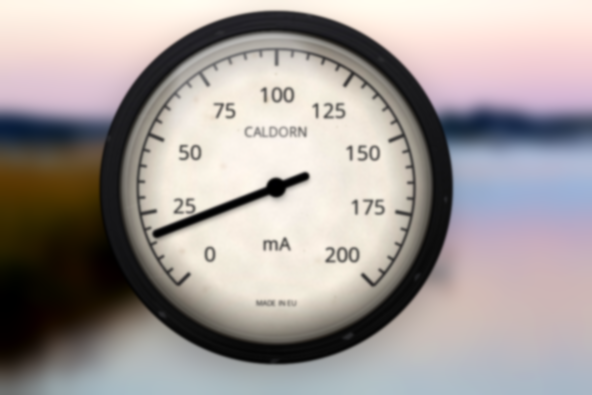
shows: 17.5 mA
